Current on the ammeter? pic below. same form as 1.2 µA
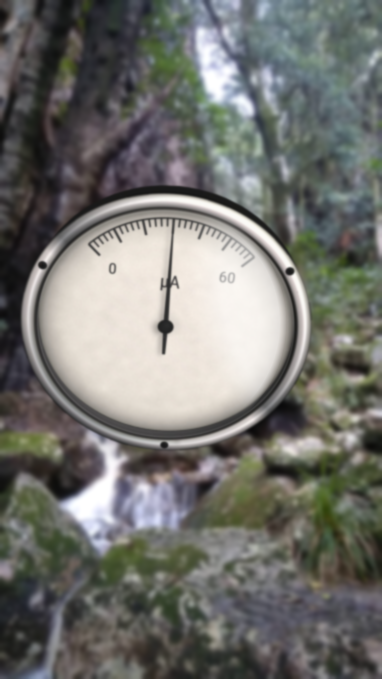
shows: 30 µA
